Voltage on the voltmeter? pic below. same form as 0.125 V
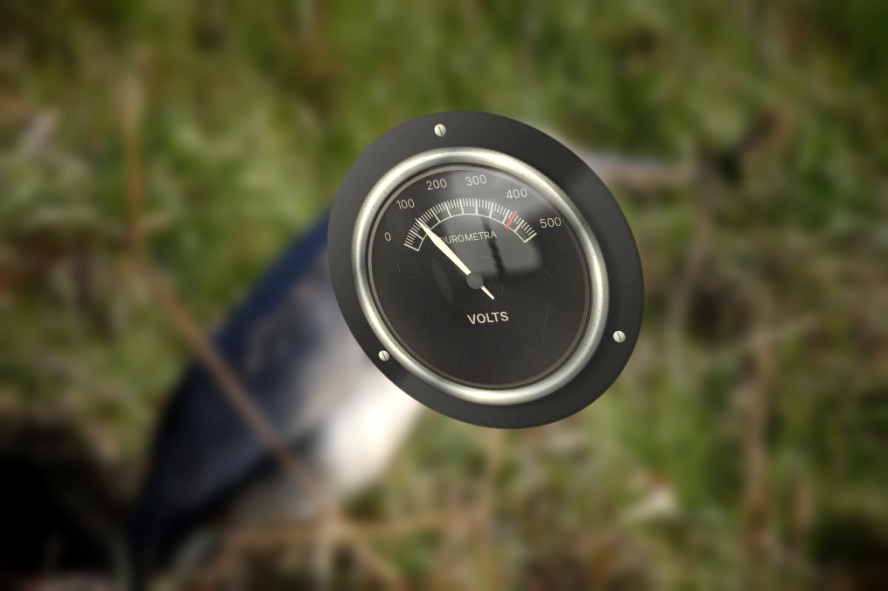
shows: 100 V
